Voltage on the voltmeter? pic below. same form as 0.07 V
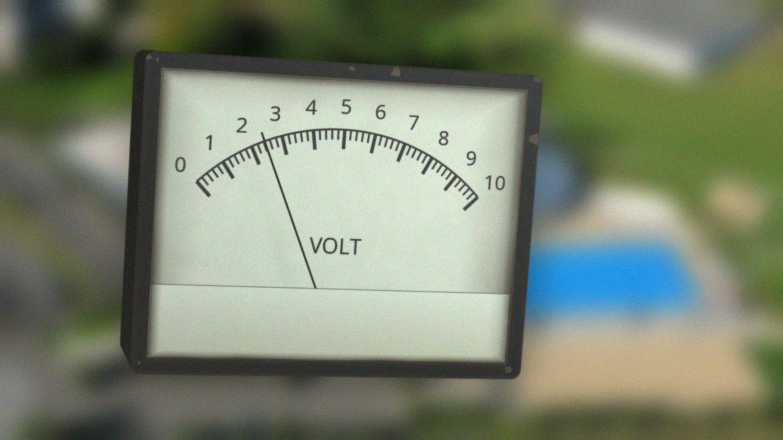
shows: 2.4 V
